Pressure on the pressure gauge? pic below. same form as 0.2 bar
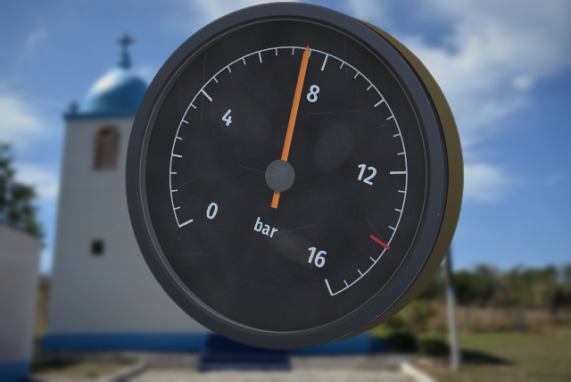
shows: 7.5 bar
